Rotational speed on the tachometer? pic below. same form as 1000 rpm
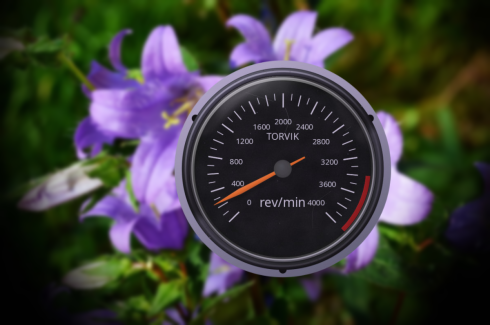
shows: 250 rpm
